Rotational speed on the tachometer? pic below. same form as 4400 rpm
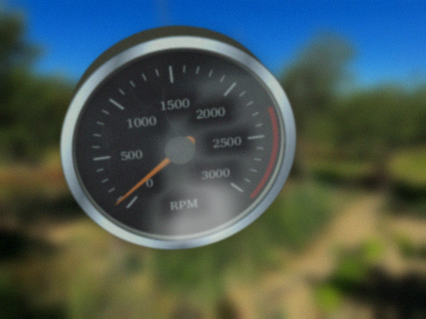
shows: 100 rpm
